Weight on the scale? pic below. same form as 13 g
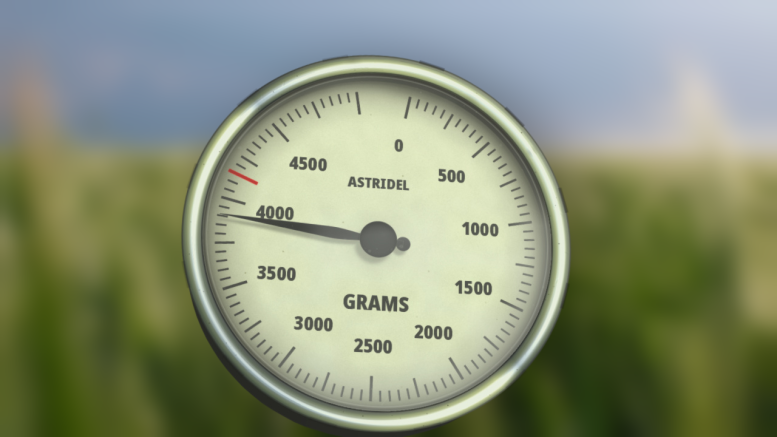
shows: 3900 g
